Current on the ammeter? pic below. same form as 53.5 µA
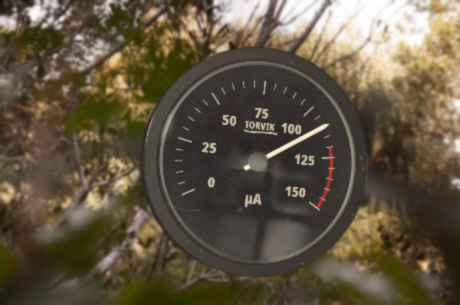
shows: 110 µA
